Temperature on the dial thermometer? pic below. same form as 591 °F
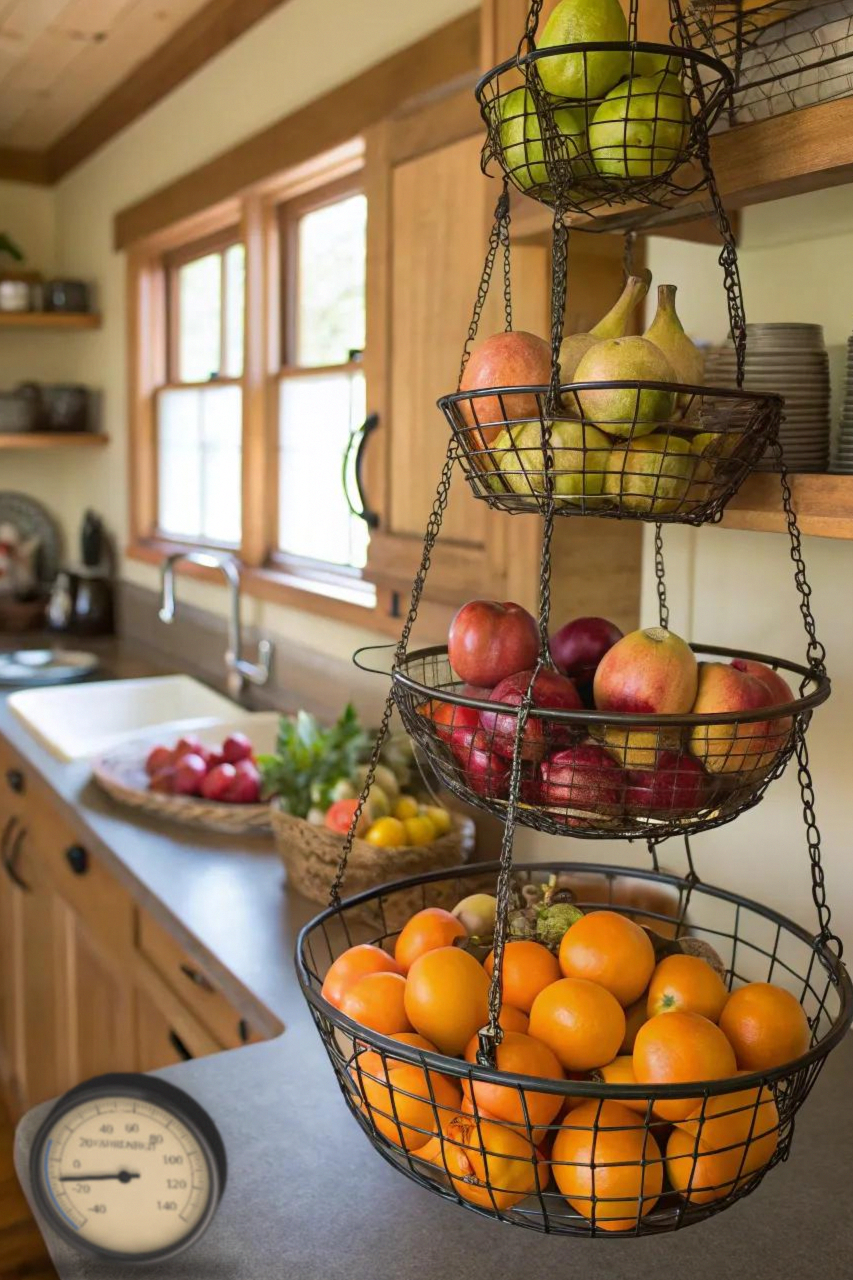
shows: -10 °F
